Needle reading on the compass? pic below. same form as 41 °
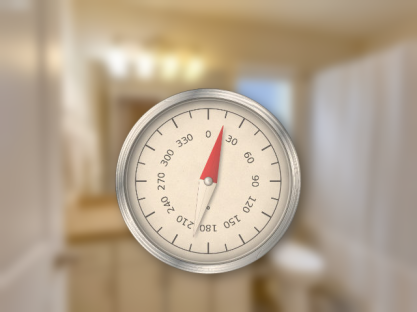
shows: 15 °
